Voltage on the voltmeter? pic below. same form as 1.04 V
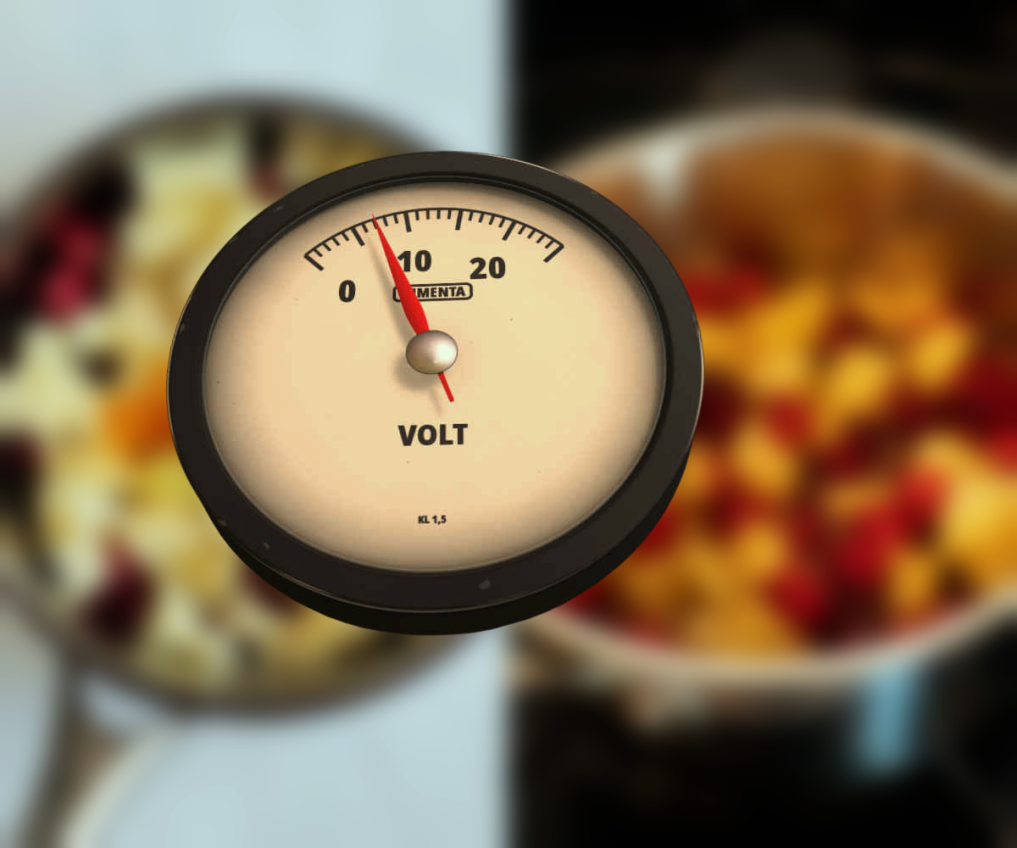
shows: 7 V
